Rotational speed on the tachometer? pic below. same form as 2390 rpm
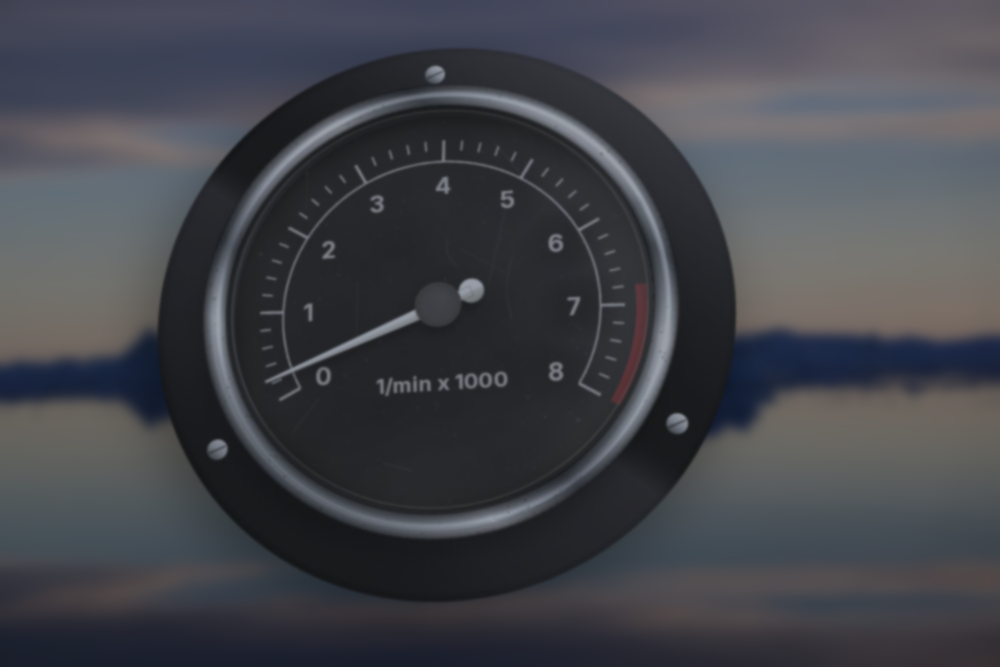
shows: 200 rpm
